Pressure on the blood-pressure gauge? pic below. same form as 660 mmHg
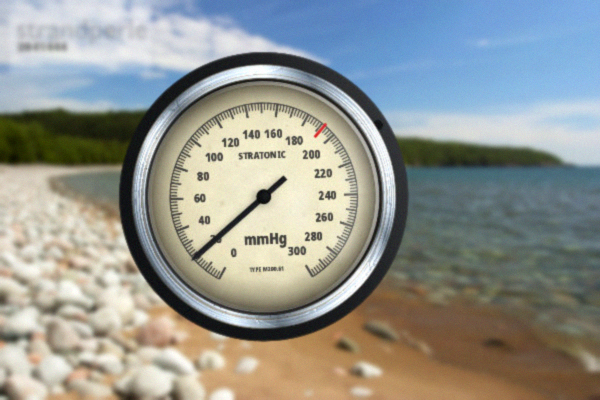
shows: 20 mmHg
